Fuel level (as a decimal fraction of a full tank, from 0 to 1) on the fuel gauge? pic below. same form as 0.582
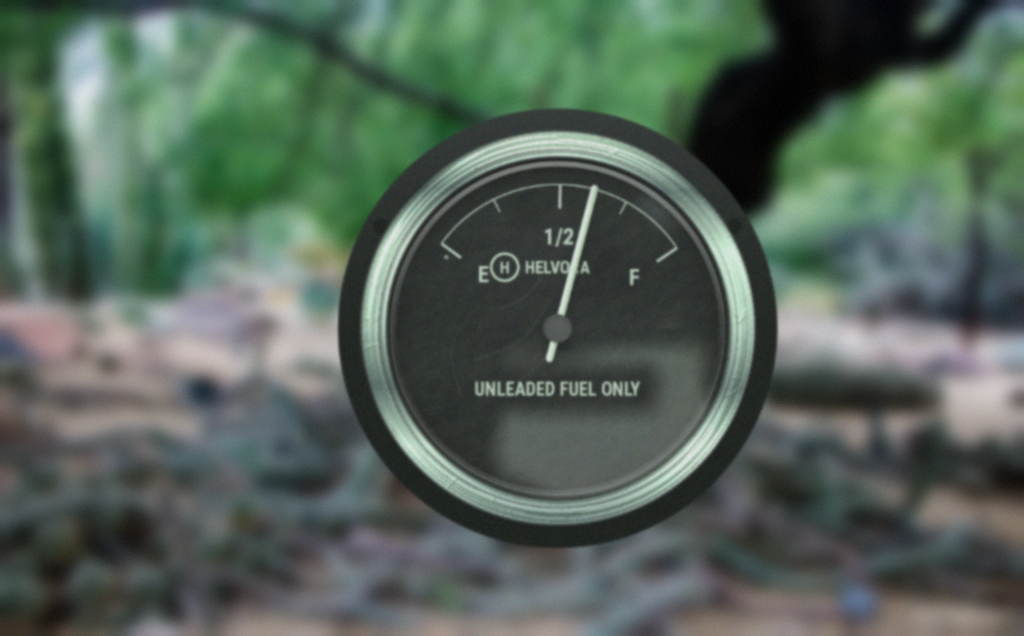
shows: 0.625
